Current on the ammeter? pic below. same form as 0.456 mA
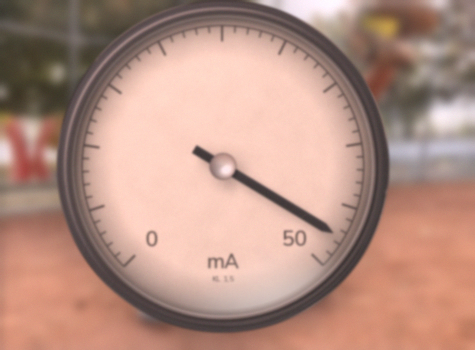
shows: 47.5 mA
